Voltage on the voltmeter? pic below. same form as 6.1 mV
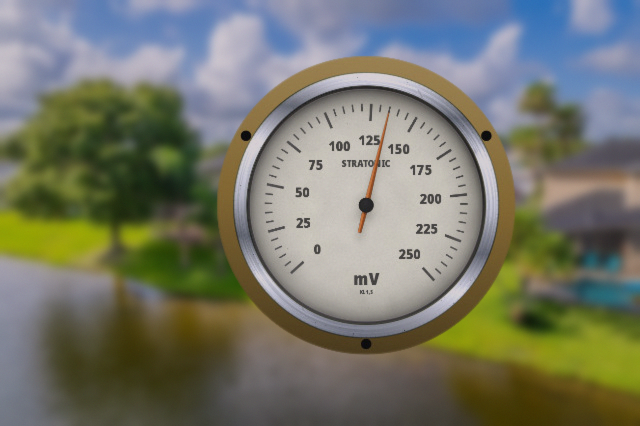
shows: 135 mV
